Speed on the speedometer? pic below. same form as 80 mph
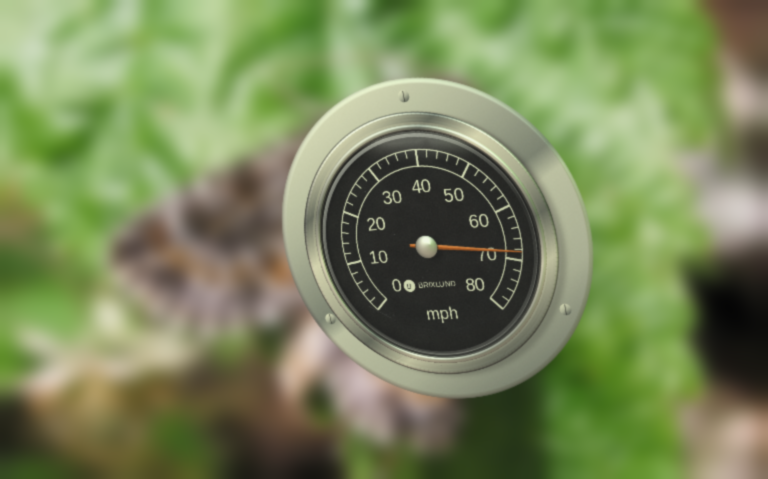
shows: 68 mph
